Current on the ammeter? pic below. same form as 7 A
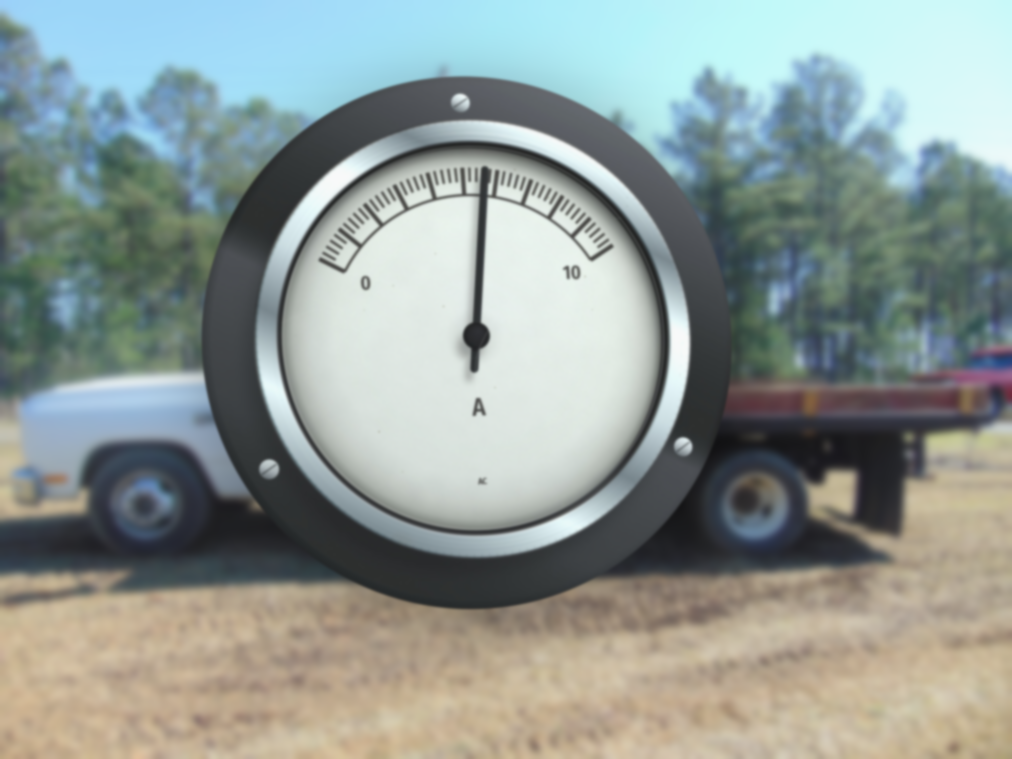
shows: 5.6 A
